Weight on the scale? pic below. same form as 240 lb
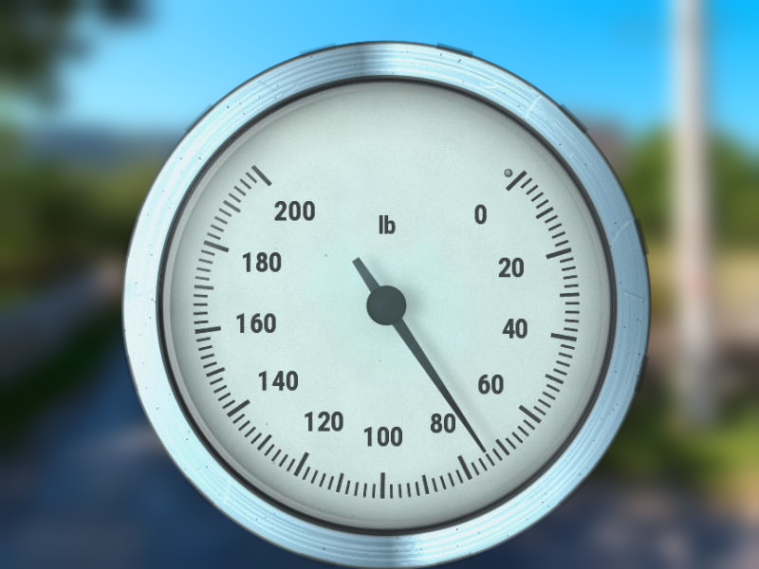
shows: 74 lb
